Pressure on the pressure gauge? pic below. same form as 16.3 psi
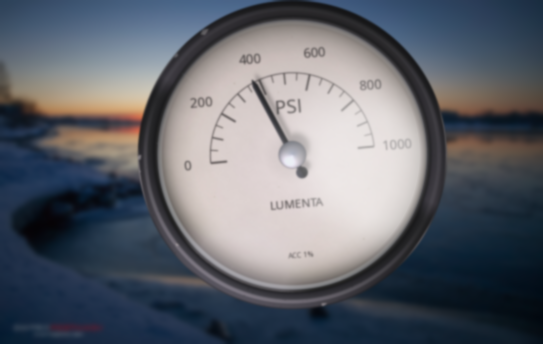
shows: 375 psi
